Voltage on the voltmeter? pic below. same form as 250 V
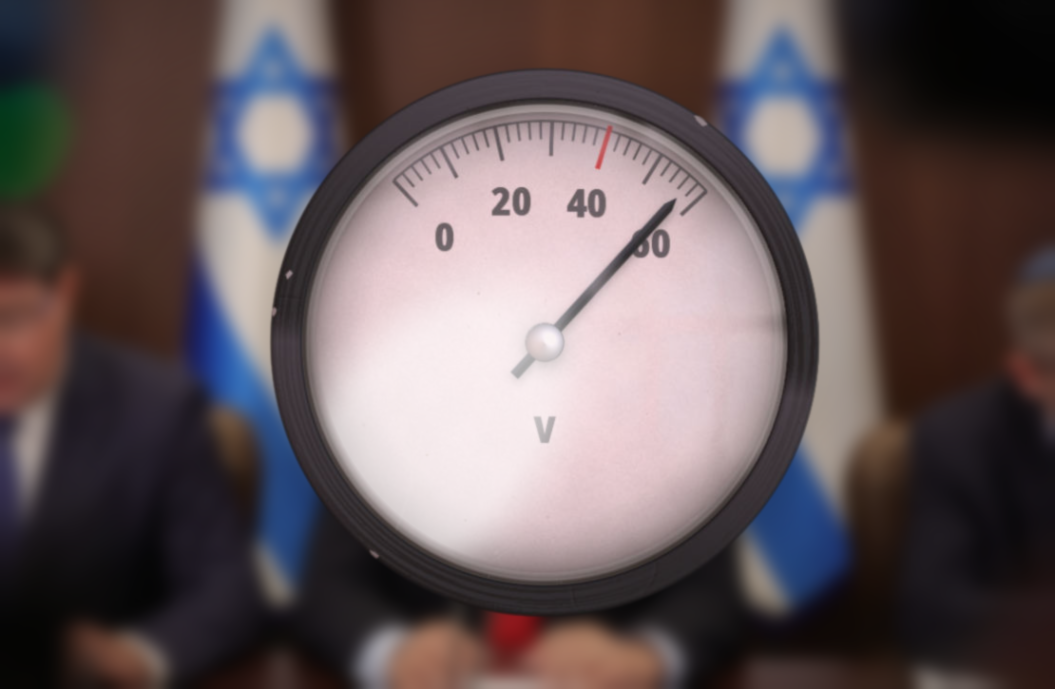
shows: 57 V
